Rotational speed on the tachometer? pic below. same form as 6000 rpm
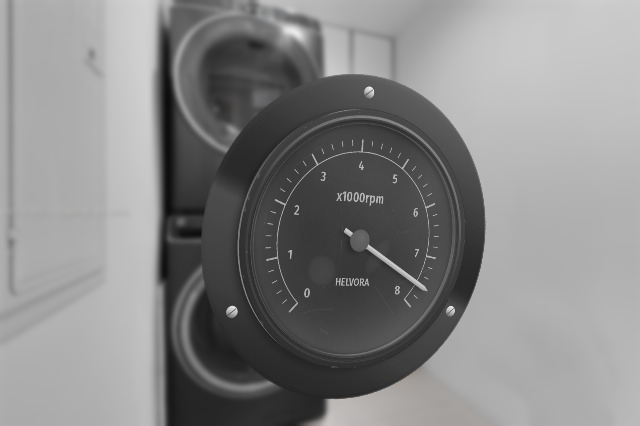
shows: 7600 rpm
